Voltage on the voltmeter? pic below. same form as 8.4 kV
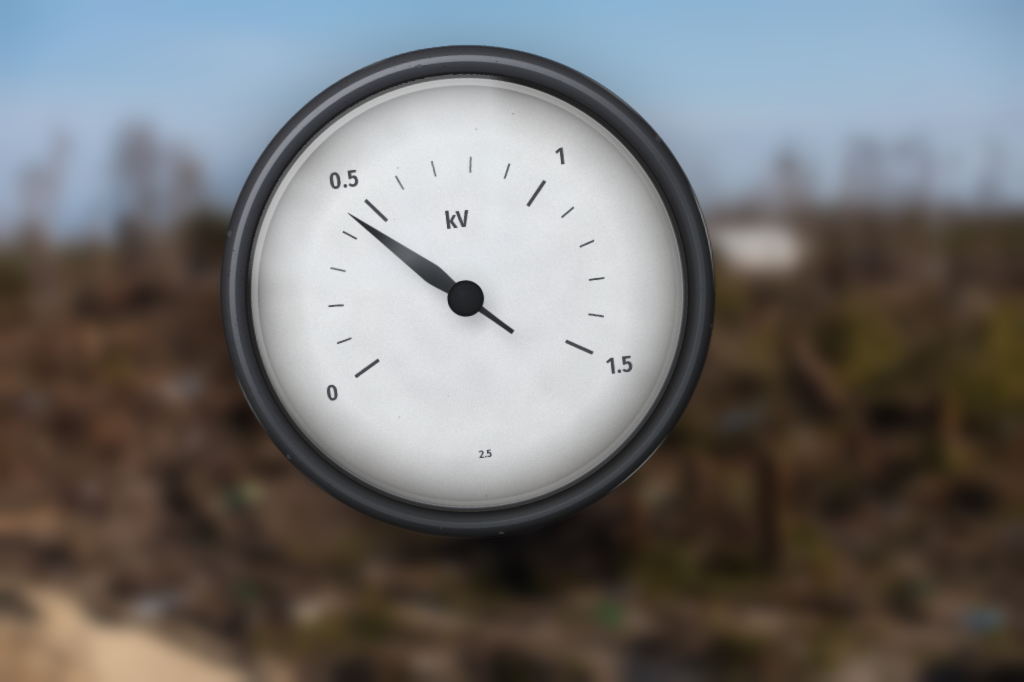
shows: 0.45 kV
